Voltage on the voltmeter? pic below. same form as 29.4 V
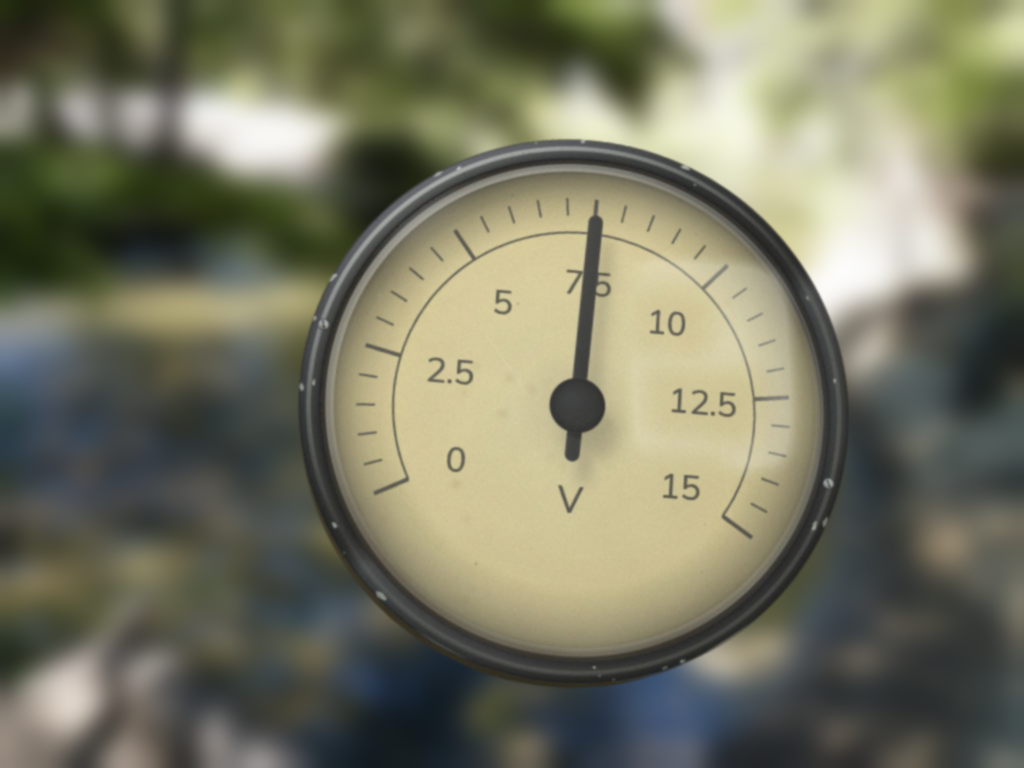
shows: 7.5 V
